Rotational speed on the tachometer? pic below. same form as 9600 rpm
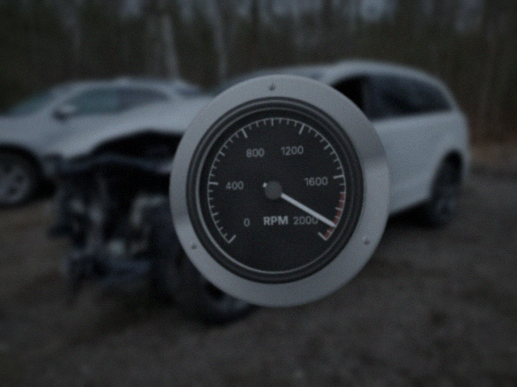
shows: 1900 rpm
